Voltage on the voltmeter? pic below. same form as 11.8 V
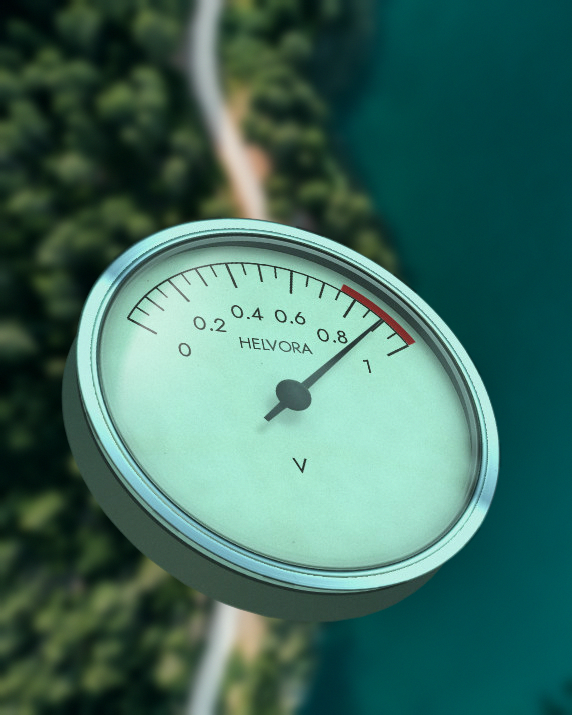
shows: 0.9 V
